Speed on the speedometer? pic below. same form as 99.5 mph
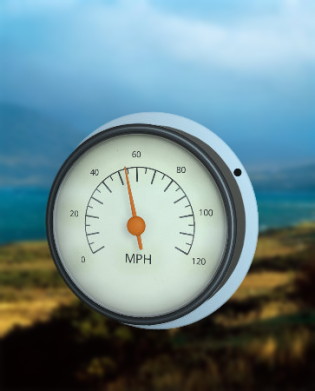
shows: 55 mph
